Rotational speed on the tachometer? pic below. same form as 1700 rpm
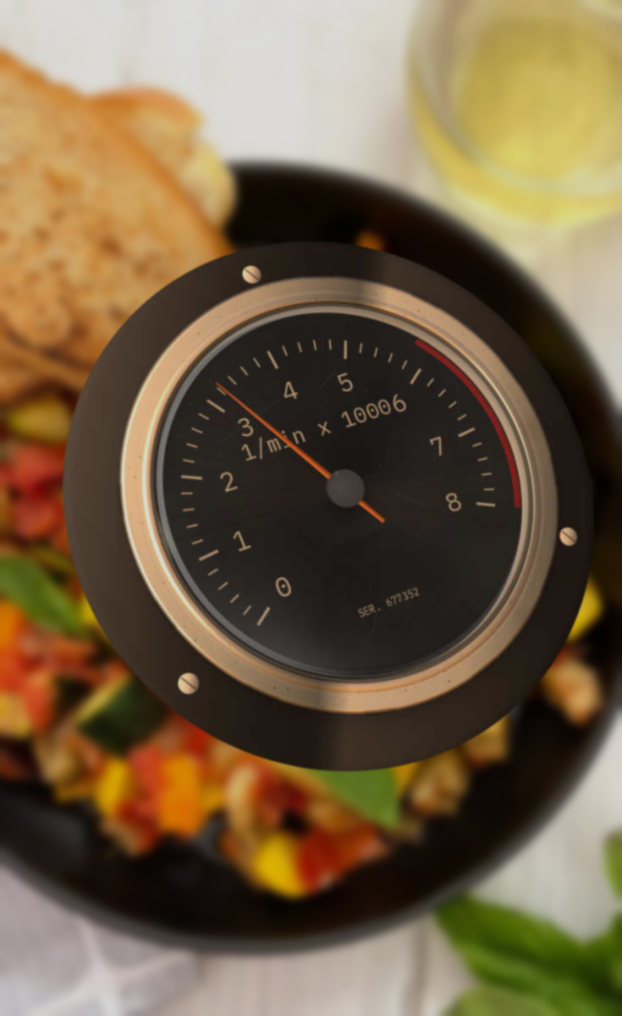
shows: 3200 rpm
